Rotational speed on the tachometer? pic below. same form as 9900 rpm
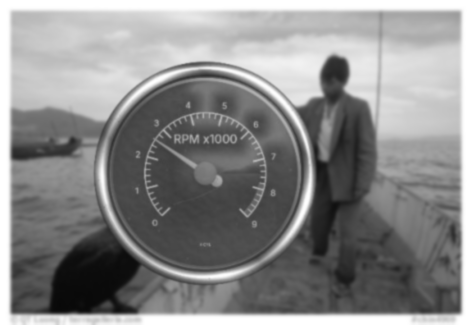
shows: 2600 rpm
